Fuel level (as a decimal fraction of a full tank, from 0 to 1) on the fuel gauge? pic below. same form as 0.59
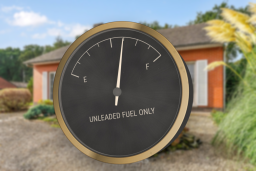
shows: 0.625
